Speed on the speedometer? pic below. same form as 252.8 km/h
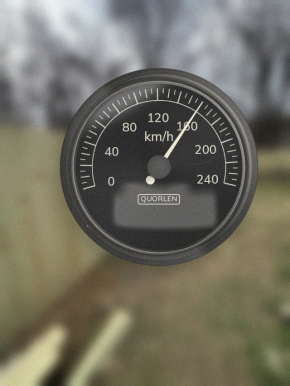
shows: 160 km/h
